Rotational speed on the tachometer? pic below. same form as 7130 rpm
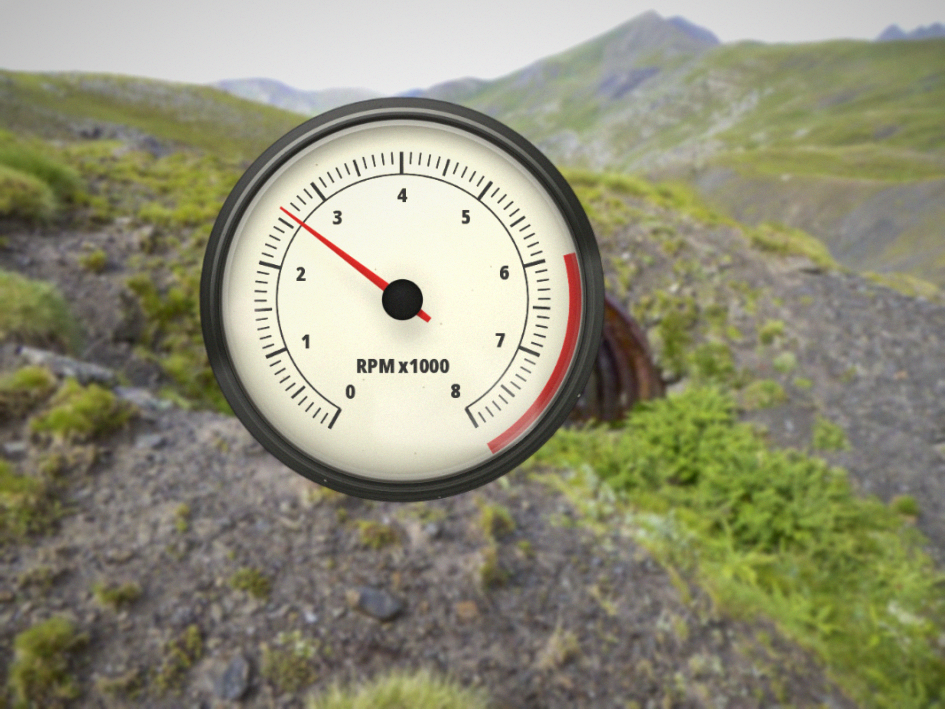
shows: 2600 rpm
